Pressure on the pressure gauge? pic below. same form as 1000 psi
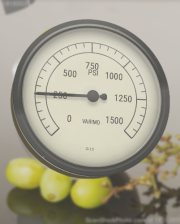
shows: 250 psi
